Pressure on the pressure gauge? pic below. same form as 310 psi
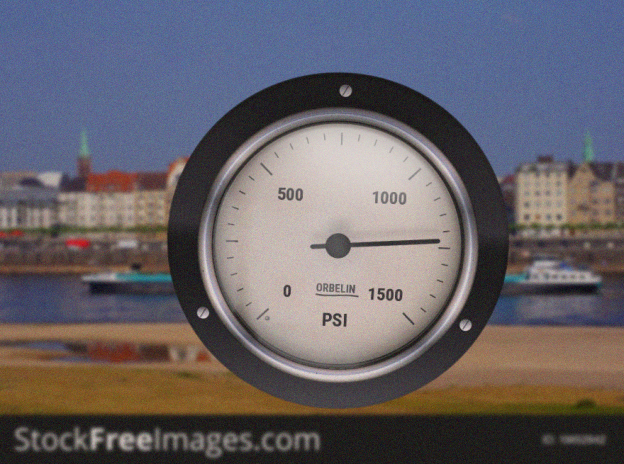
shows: 1225 psi
